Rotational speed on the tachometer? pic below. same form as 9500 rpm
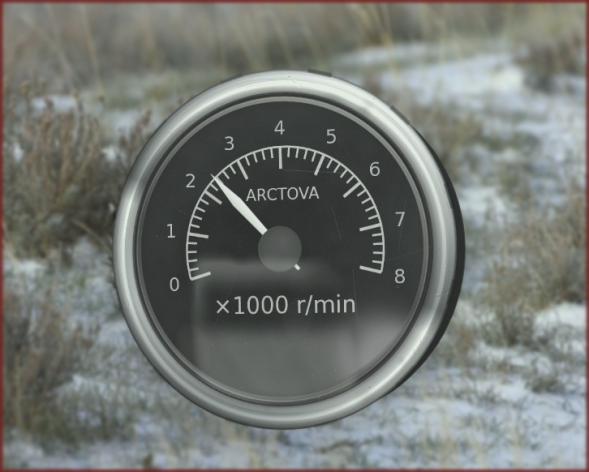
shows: 2400 rpm
